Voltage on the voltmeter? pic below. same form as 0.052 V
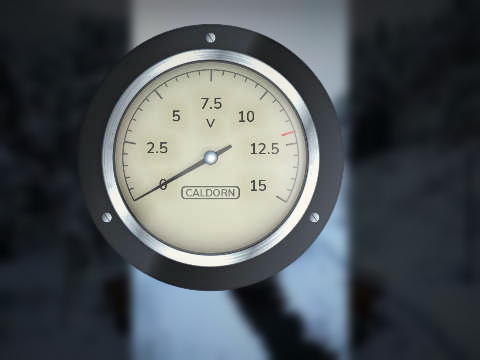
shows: 0 V
